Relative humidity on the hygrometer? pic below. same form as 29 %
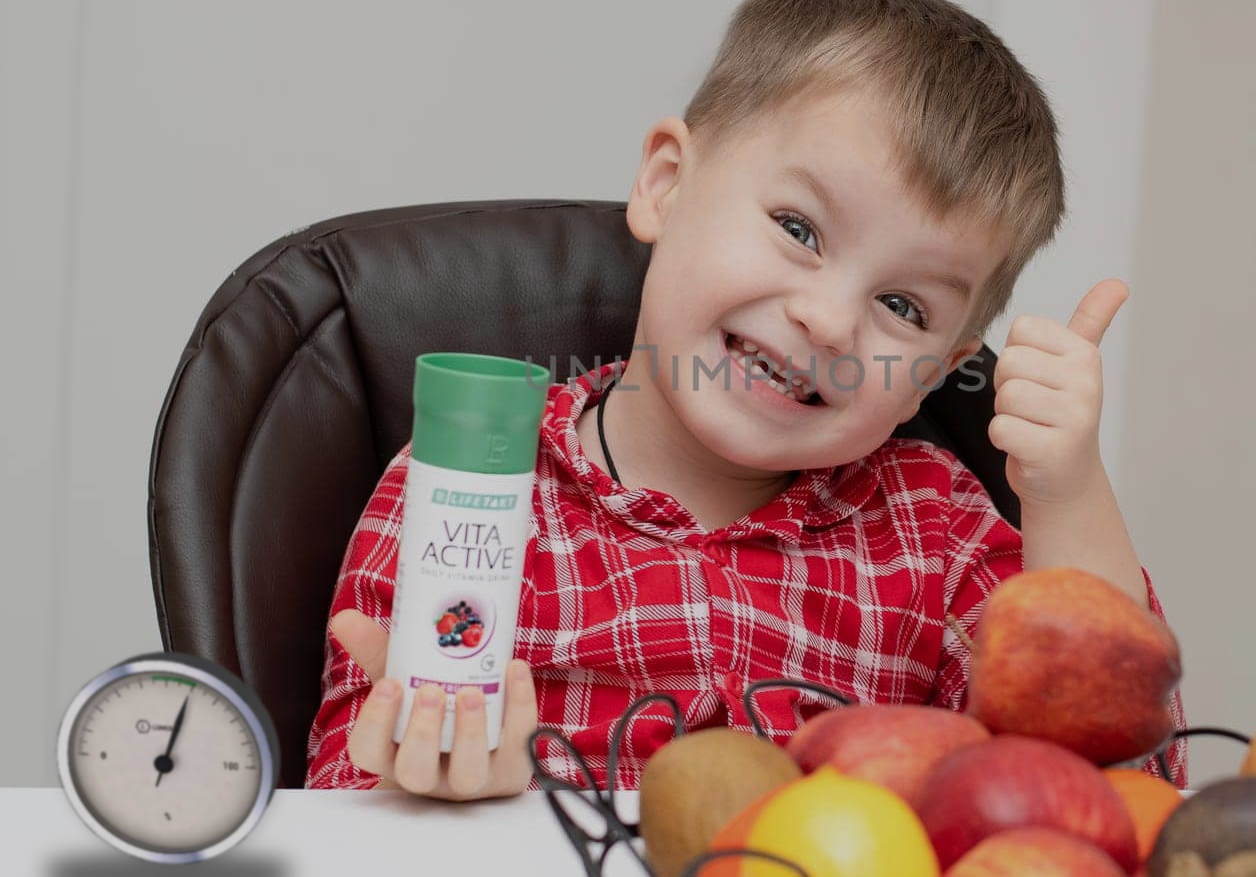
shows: 60 %
